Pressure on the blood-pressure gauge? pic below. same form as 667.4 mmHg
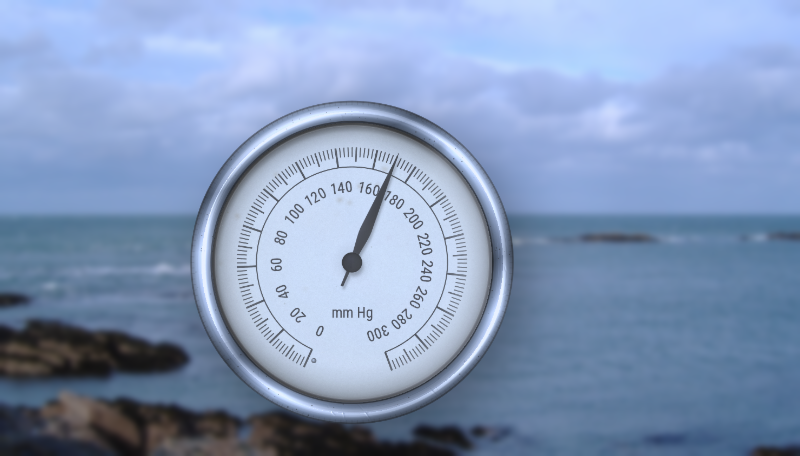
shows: 170 mmHg
